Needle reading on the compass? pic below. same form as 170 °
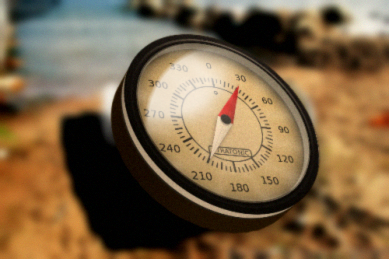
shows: 30 °
